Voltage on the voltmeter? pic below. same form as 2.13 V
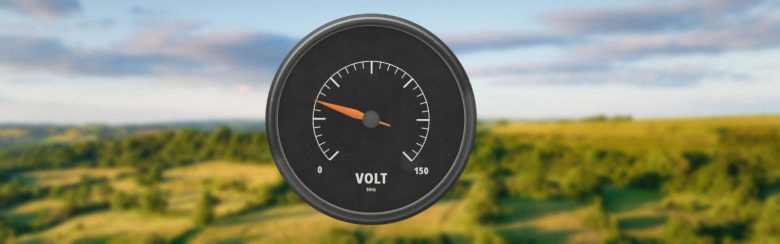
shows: 35 V
